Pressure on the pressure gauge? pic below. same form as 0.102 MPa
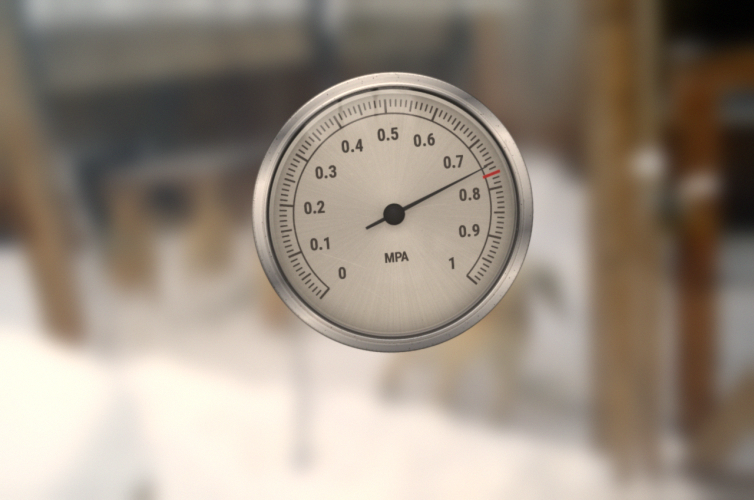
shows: 0.75 MPa
